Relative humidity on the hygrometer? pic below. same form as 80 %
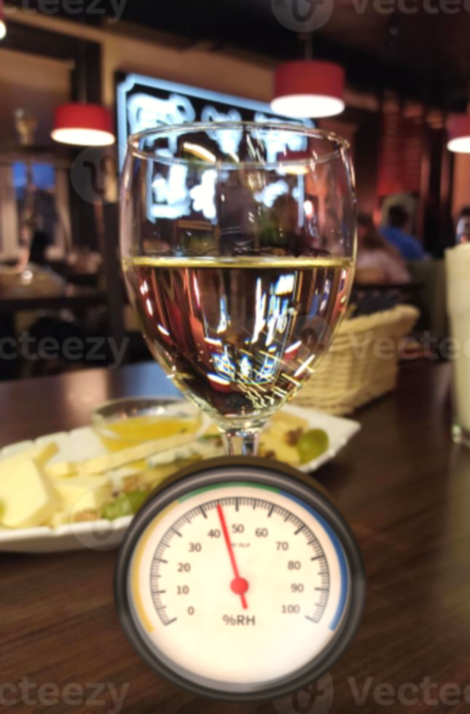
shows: 45 %
